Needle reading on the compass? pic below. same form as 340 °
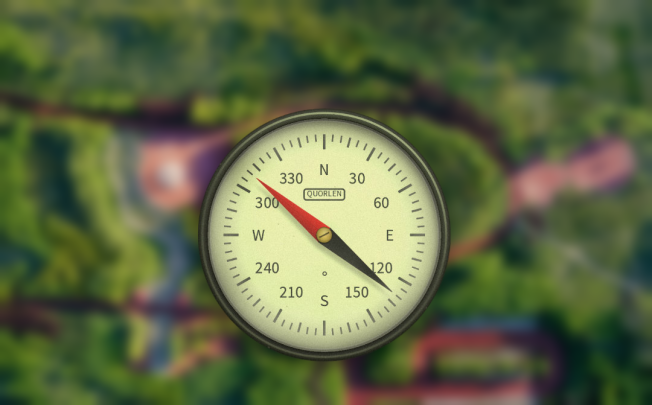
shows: 310 °
